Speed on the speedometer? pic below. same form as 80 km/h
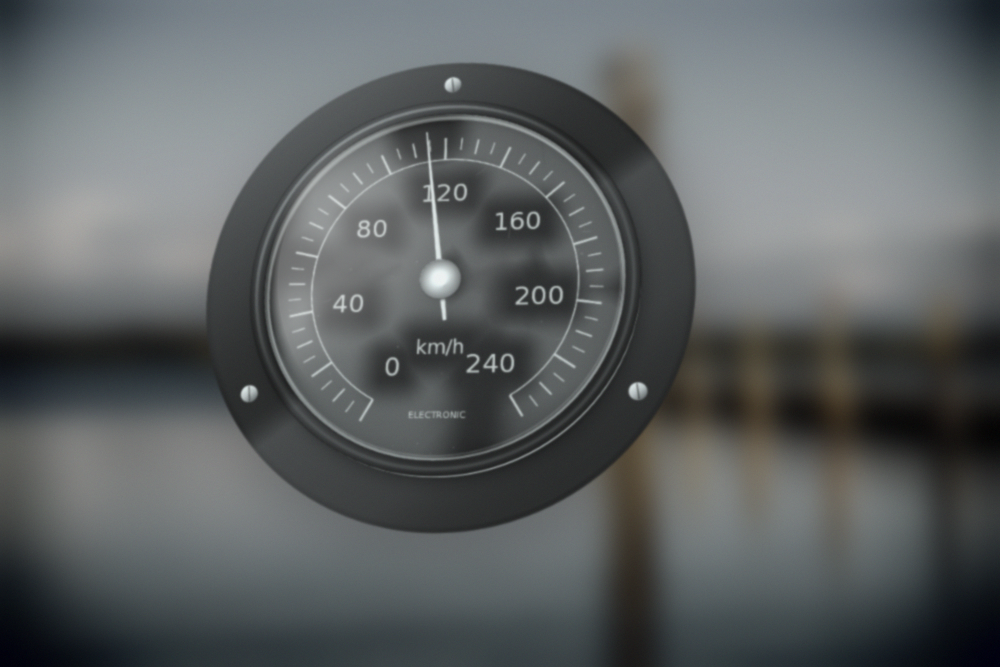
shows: 115 km/h
